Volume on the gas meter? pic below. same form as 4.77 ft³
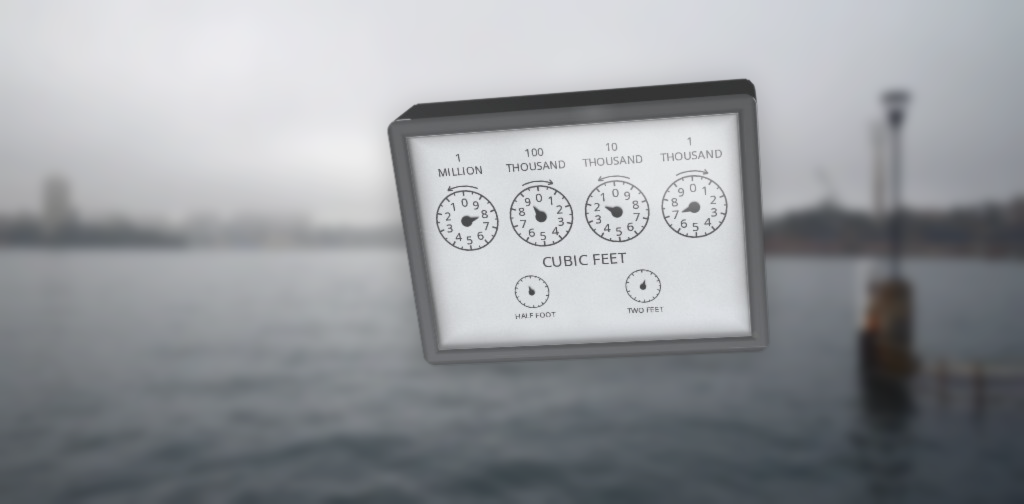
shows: 791700 ft³
